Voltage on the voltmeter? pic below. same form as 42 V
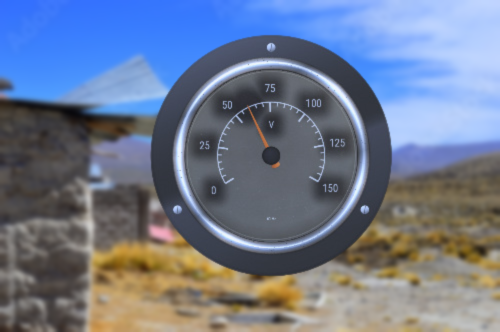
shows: 60 V
